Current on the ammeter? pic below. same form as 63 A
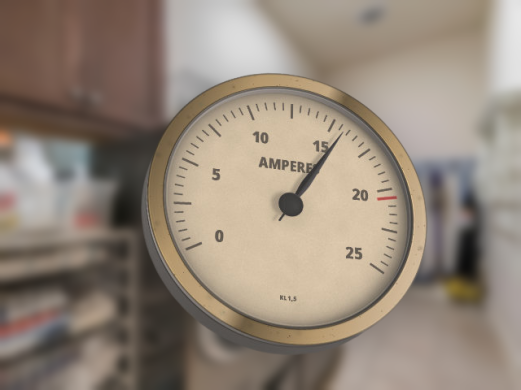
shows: 15.75 A
